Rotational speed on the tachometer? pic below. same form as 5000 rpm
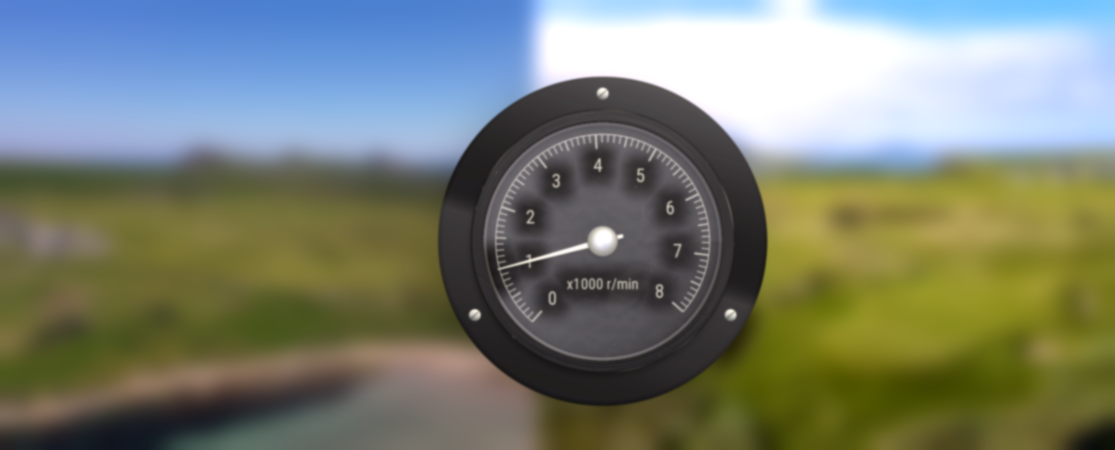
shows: 1000 rpm
